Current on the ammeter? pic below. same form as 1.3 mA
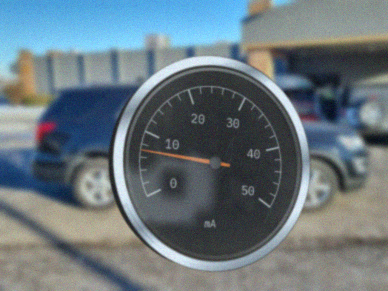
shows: 7 mA
